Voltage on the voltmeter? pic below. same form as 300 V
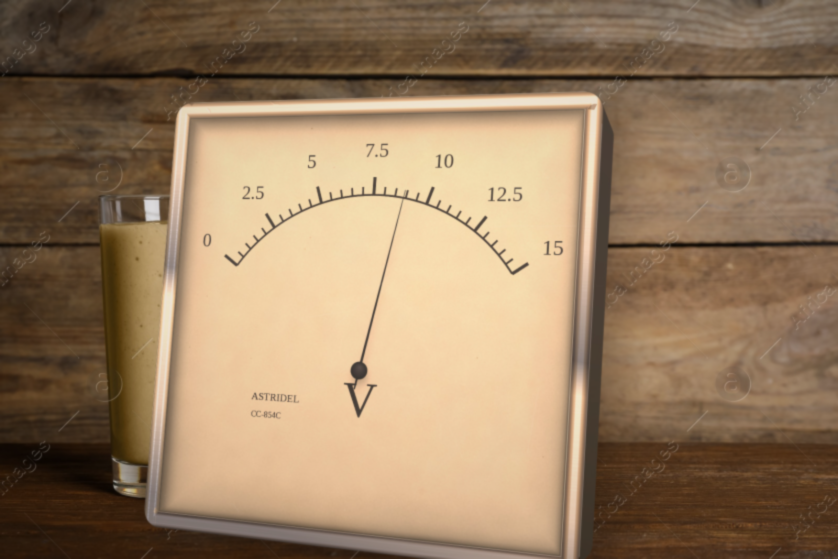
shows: 9 V
